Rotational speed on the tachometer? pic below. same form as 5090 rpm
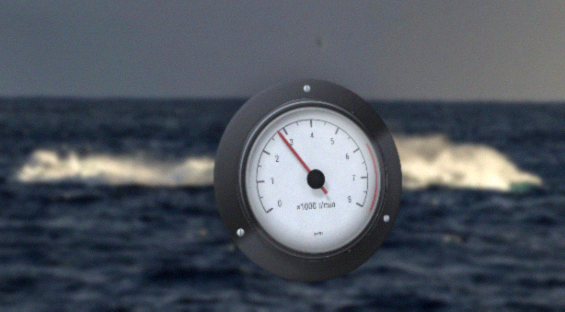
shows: 2750 rpm
